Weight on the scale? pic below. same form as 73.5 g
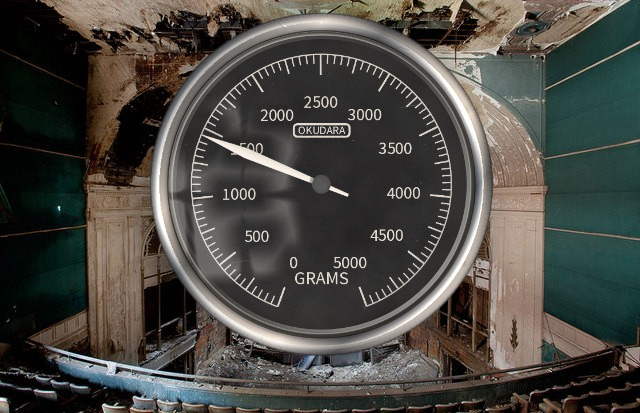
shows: 1450 g
